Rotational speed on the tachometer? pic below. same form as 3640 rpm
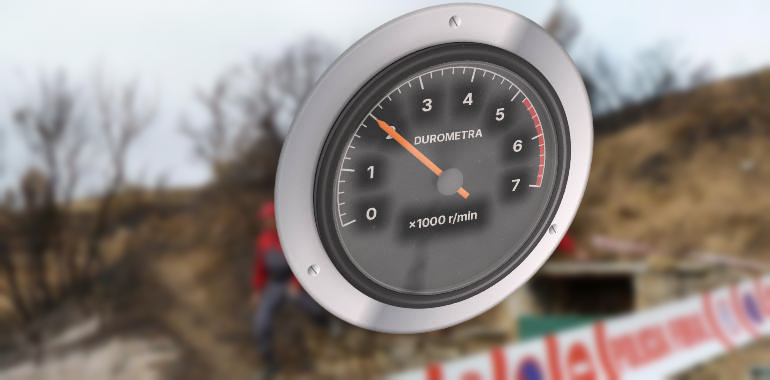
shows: 2000 rpm
